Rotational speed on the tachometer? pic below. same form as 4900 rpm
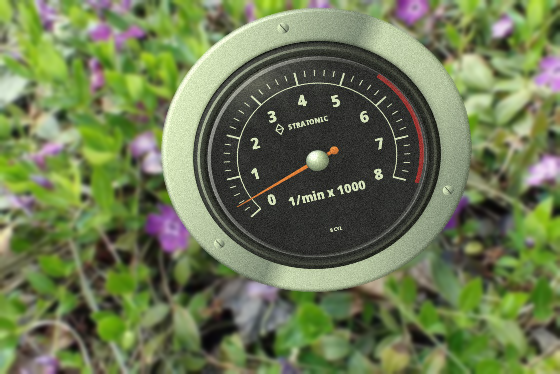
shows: 400 rpm
